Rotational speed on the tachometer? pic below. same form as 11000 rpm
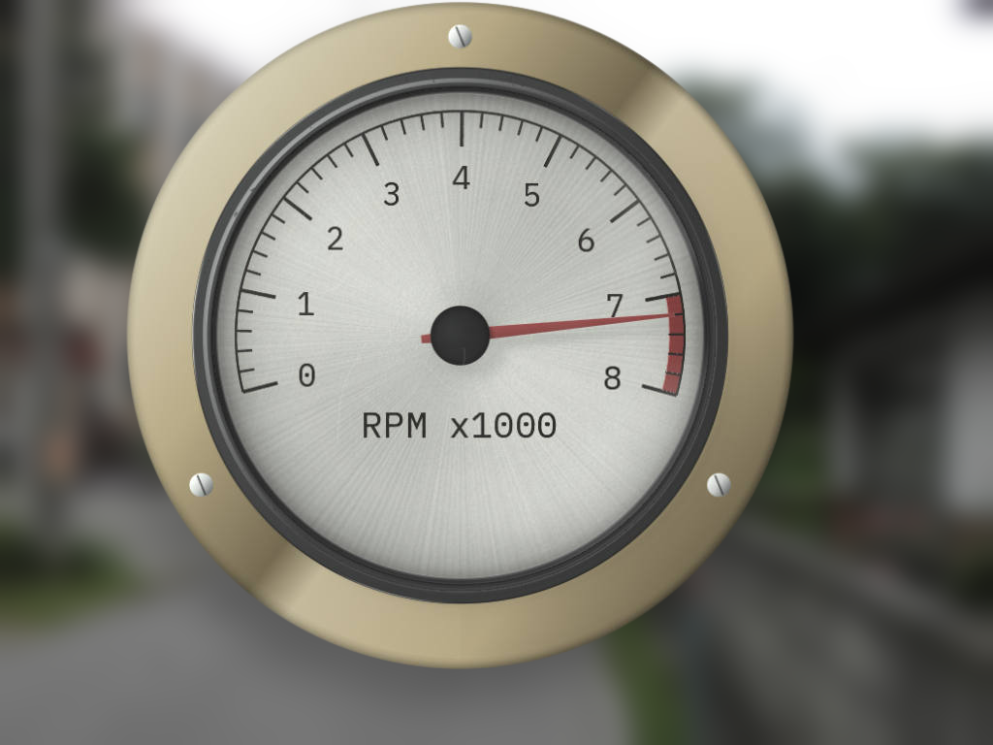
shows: 7200 rpm
